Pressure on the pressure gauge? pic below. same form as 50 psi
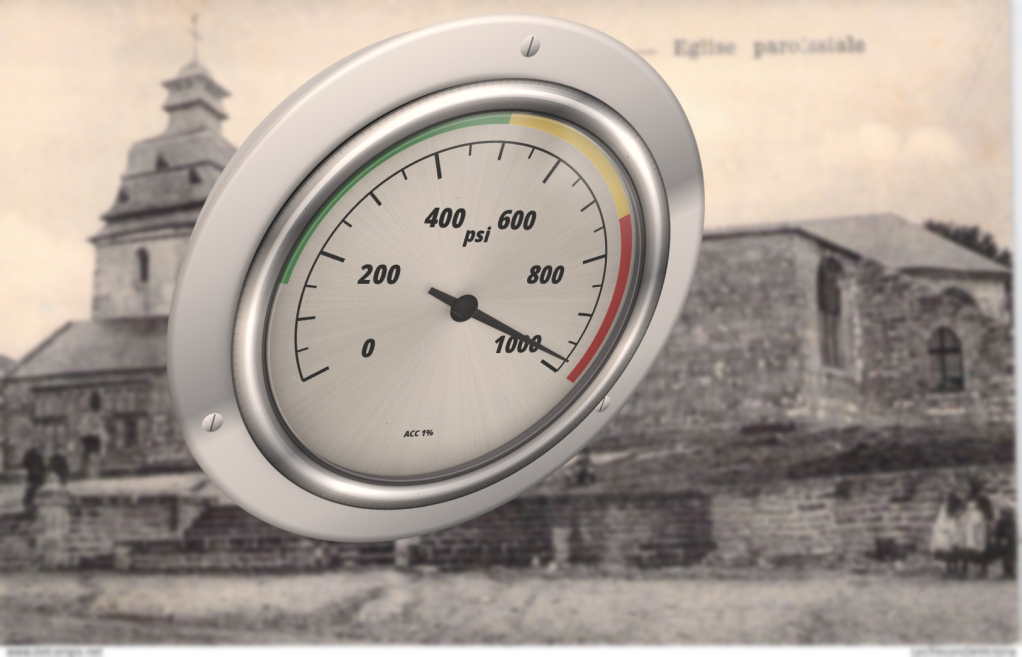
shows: 975 psi
